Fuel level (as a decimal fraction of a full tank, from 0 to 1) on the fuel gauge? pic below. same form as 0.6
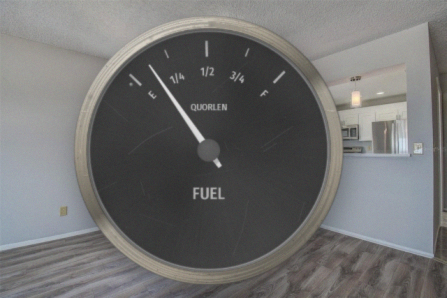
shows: 0.125
